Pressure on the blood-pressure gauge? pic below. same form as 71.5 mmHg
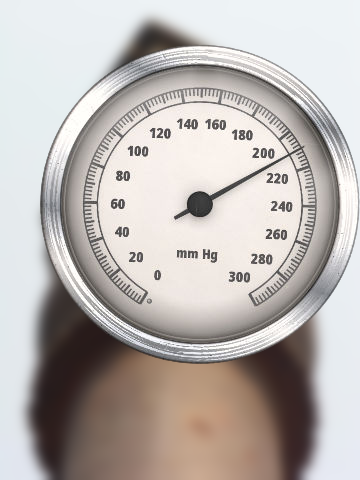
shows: 210 mmHg
